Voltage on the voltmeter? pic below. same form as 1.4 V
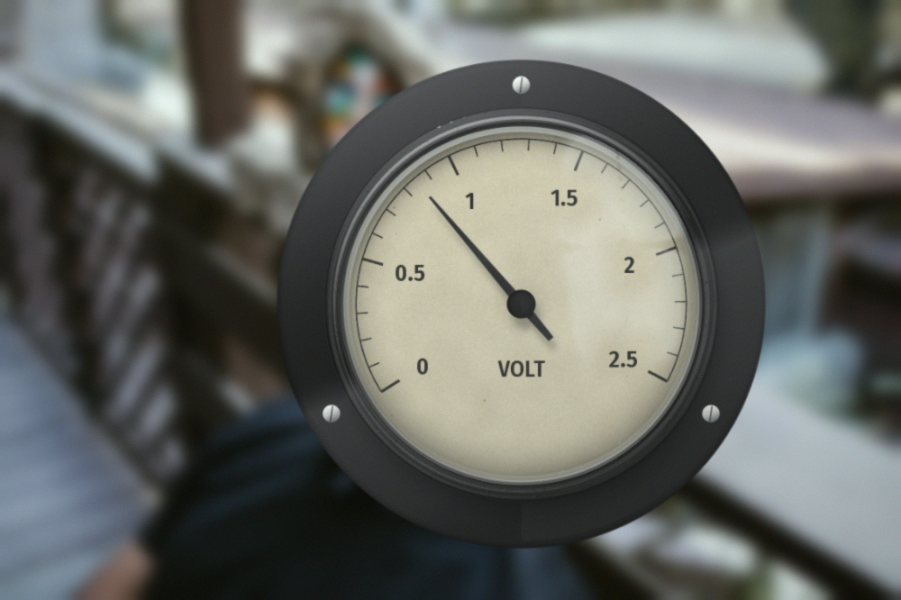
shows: 0.85 V
